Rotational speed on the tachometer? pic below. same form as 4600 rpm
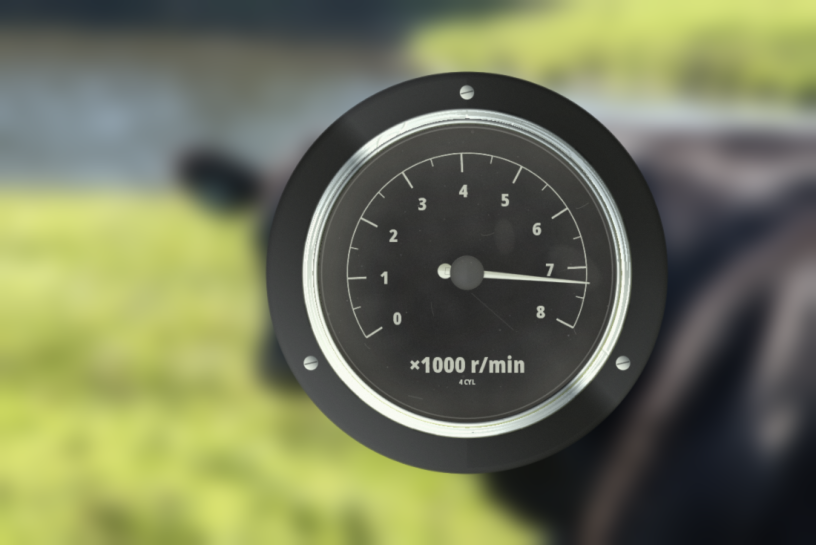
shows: 7250 rpm
